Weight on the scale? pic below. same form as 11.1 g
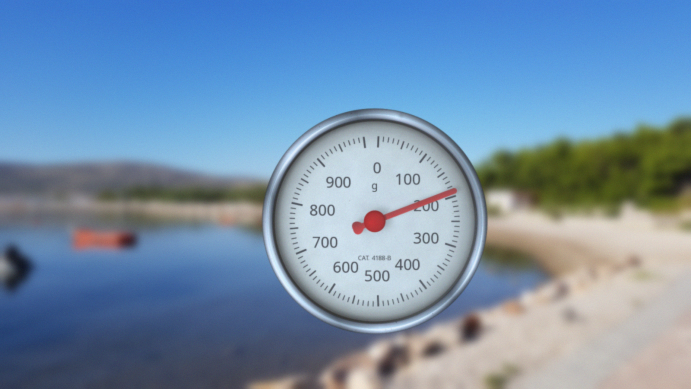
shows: 190 g
